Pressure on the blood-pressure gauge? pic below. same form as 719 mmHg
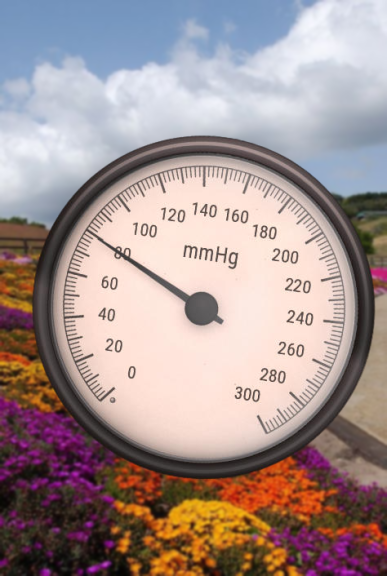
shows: 80 mmHg
